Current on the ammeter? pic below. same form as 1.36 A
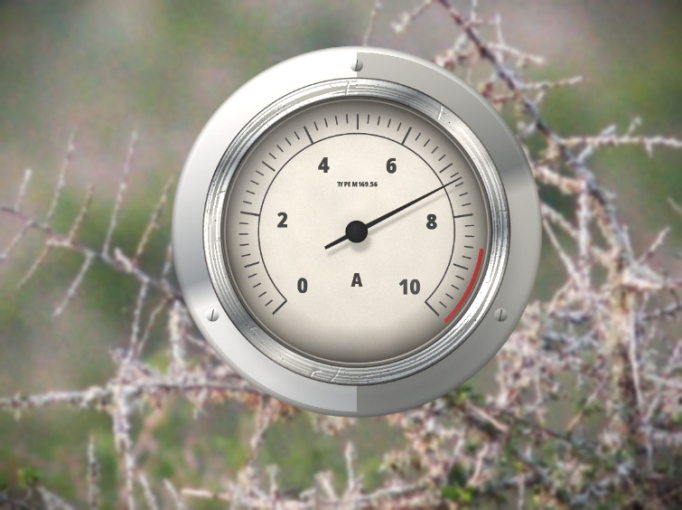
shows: 7.3 A
